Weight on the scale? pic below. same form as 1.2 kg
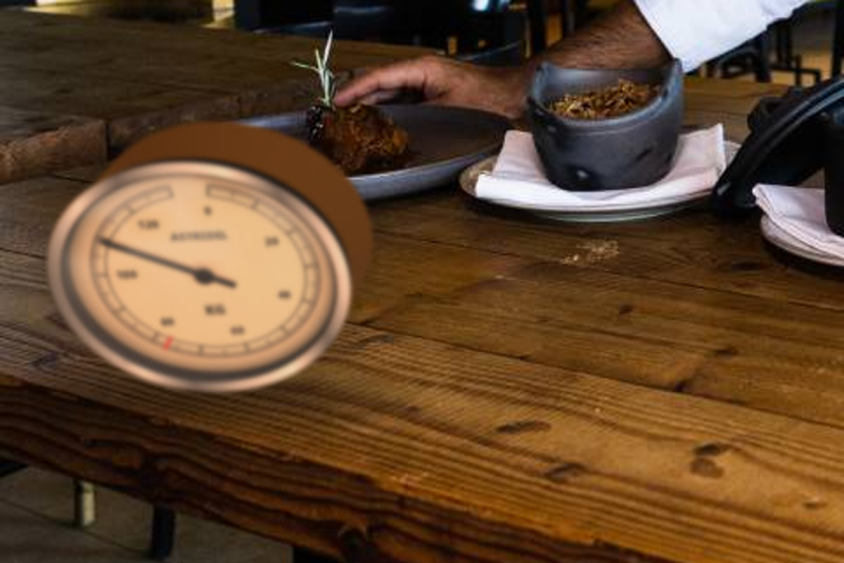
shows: 110 kg
